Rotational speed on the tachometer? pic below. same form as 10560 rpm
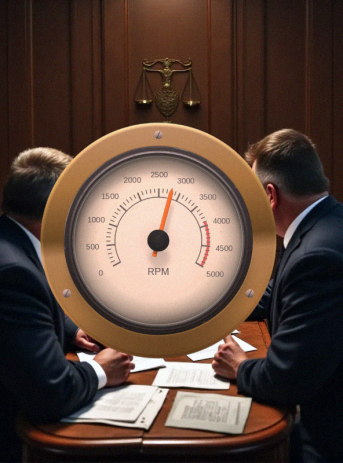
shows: 2800 rpm
